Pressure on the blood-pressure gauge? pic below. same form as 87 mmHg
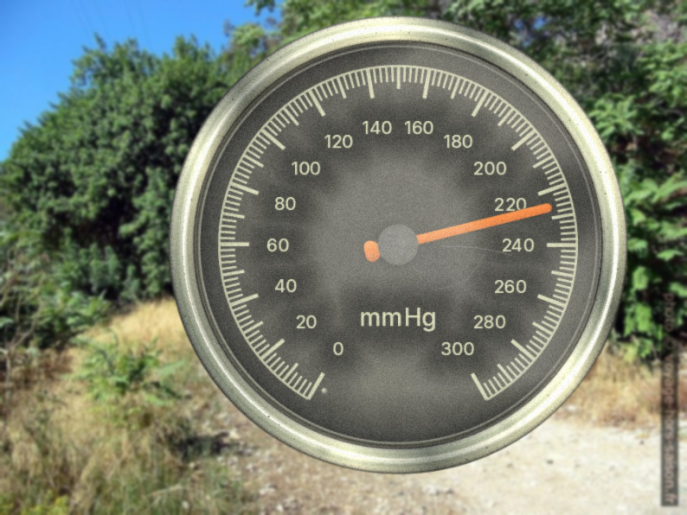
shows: 226 mmHg
